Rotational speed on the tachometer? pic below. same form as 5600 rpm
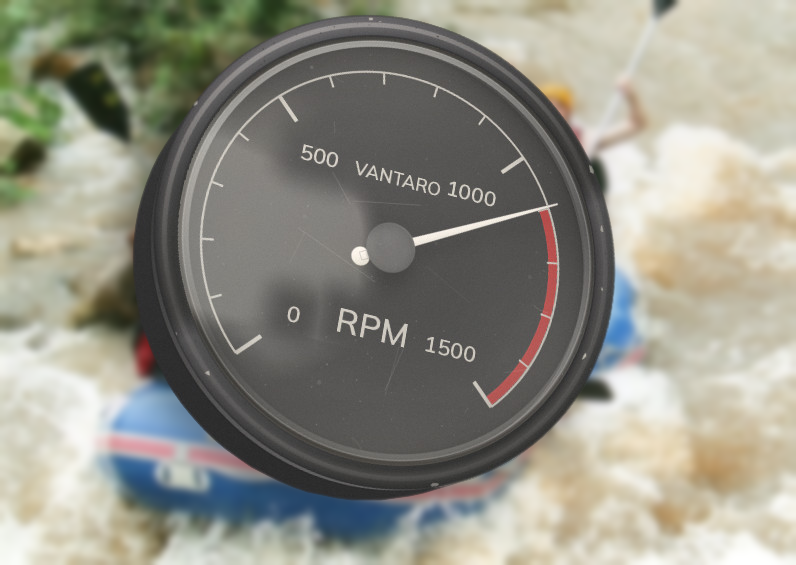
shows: 1100 rpm
